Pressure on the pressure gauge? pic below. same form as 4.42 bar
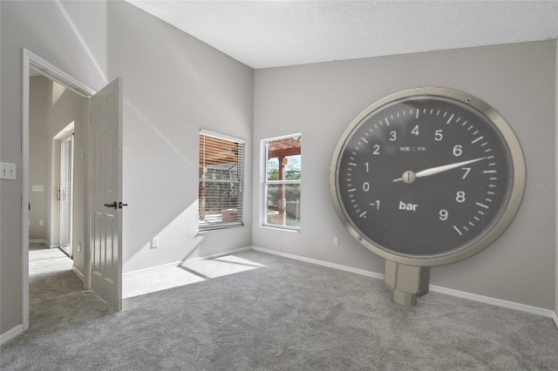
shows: 6.6 bar
